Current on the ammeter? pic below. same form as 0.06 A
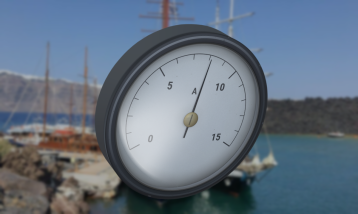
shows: 8 A
